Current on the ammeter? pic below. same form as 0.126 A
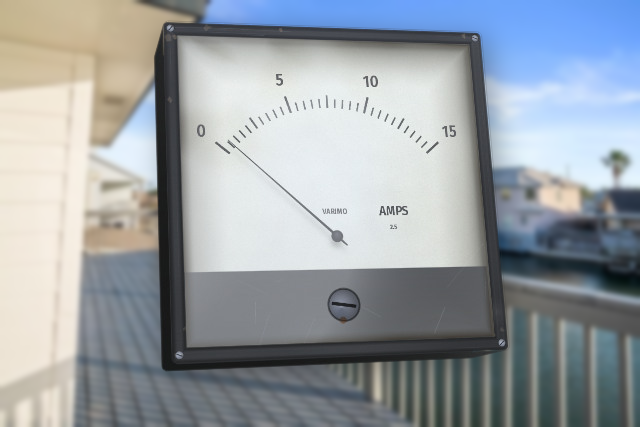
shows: 0.5 A
